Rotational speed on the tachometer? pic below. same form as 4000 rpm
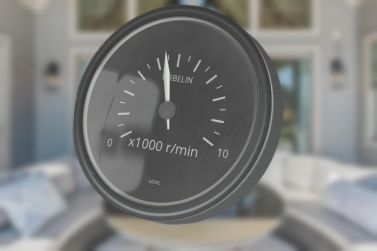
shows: 4500 rpm
